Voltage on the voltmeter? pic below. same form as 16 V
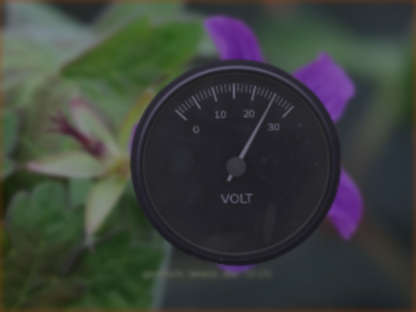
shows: 25 V
